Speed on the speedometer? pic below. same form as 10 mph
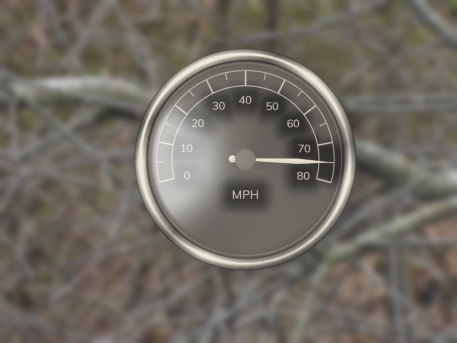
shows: 75 mph
